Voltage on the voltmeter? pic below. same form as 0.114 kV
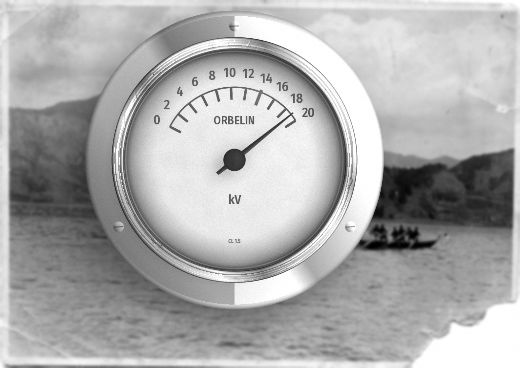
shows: 19 kV
